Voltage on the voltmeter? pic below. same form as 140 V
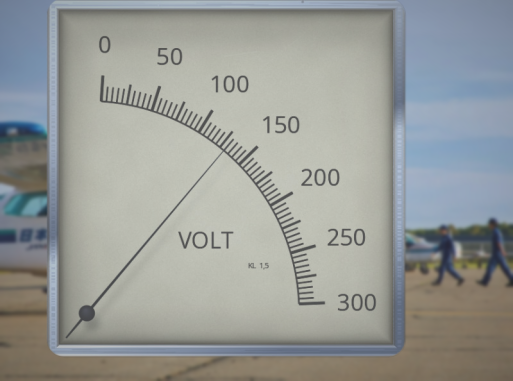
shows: 130 V
